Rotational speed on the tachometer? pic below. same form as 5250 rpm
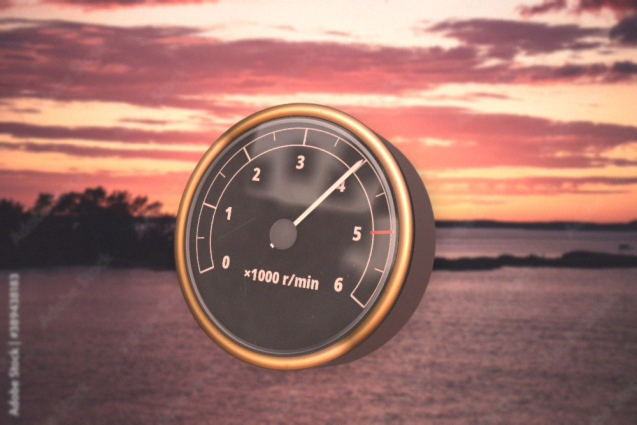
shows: 4000 rpm
